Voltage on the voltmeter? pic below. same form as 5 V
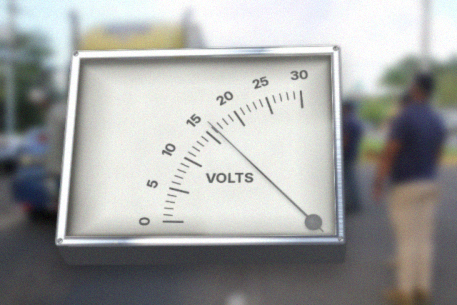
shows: 16 V
